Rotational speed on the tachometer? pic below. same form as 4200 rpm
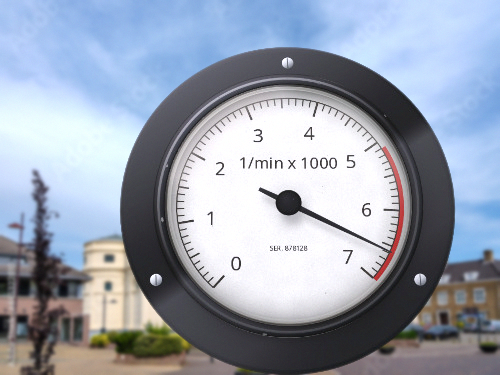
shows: 6600 rpm
